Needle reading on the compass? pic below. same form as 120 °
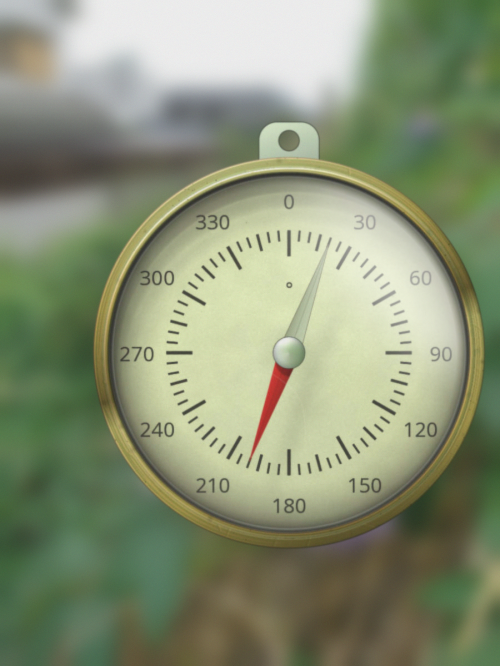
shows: 200 °
